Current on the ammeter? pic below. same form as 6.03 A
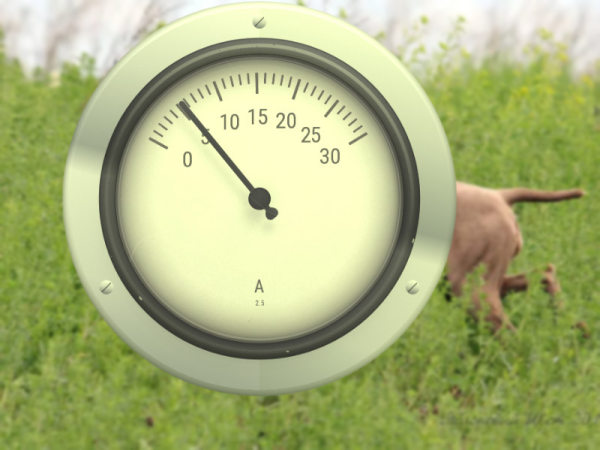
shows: 5.5 A
